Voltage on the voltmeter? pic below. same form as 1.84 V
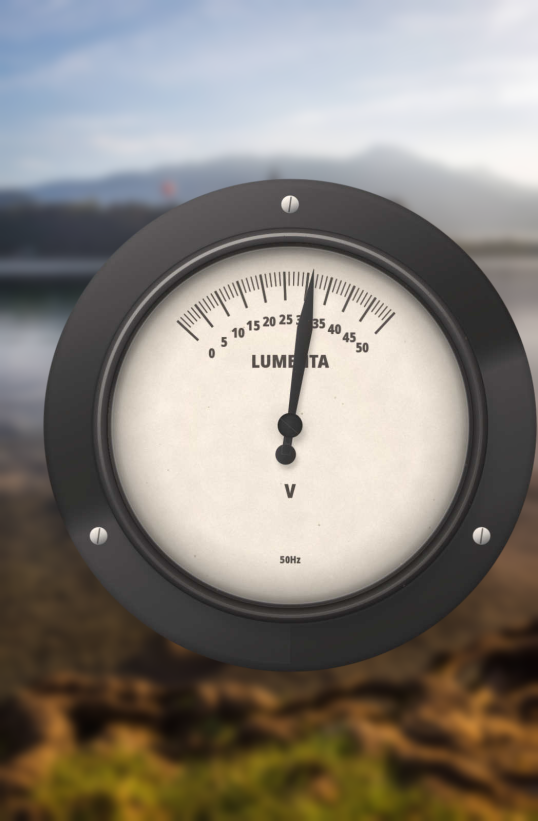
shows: 31 V
